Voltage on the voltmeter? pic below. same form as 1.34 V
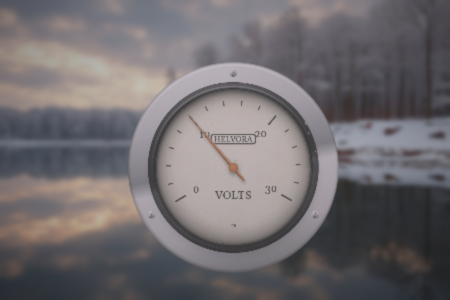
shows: 10 V
